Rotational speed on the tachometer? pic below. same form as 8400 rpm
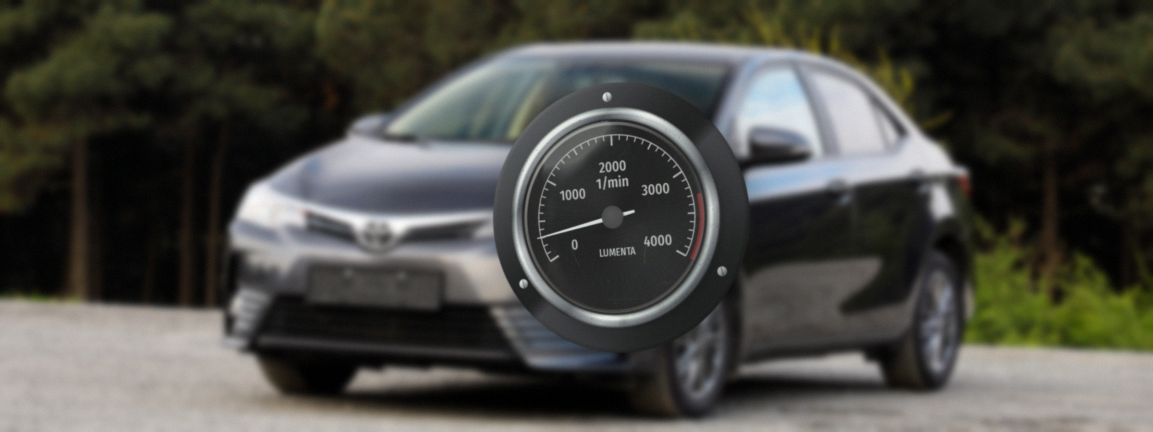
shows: 300 rpm
